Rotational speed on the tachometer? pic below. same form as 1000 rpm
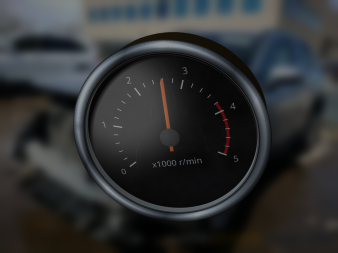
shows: 2600 rpm
